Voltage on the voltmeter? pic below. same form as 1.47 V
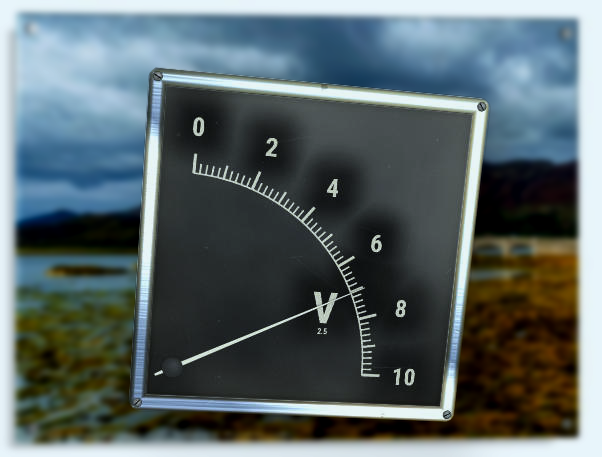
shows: 7 V
